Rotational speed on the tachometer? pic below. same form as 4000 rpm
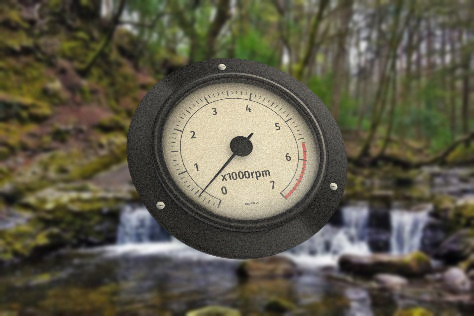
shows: 400 rpm
